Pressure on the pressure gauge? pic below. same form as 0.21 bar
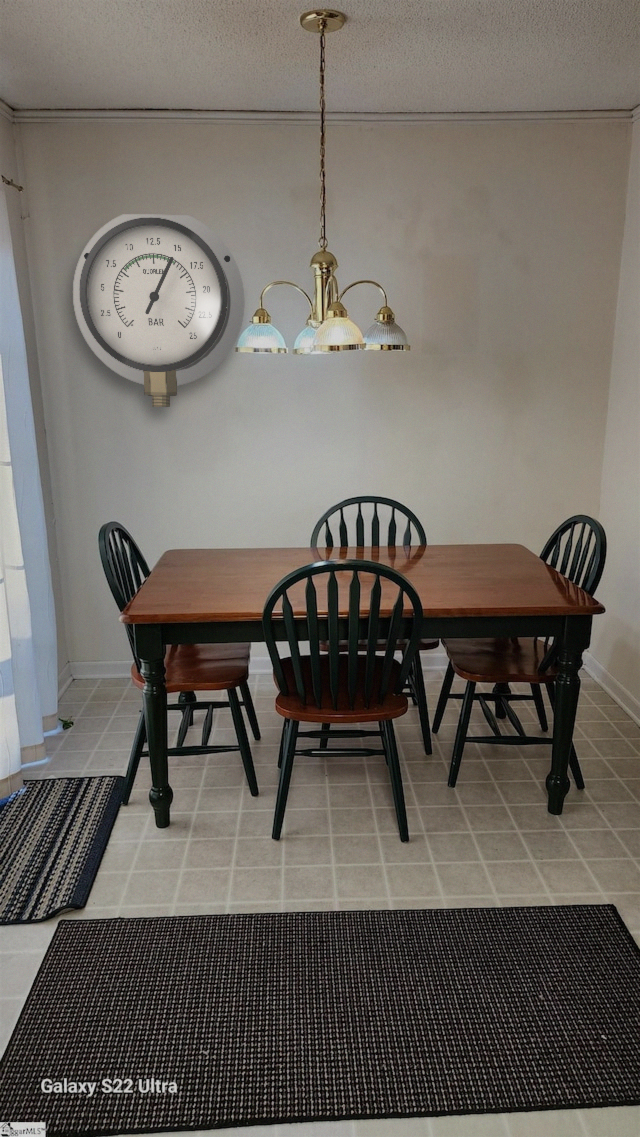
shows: 15 bar
